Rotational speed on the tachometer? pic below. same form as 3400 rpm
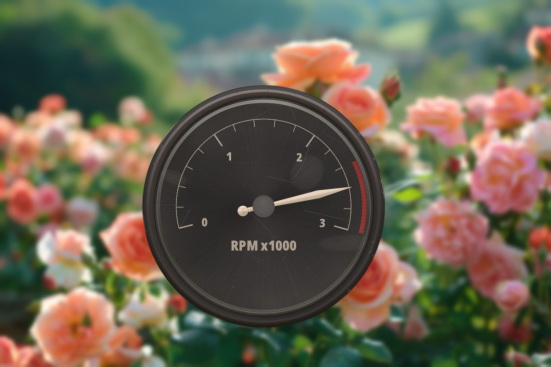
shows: 2600 rpm
